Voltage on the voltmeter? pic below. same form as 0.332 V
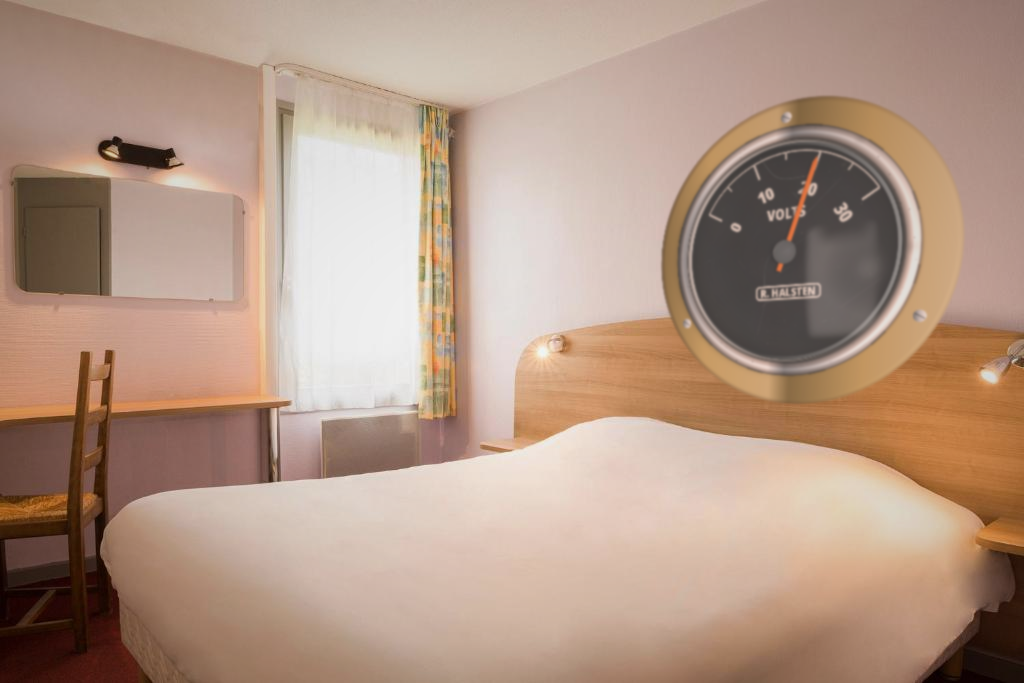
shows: 20 V
